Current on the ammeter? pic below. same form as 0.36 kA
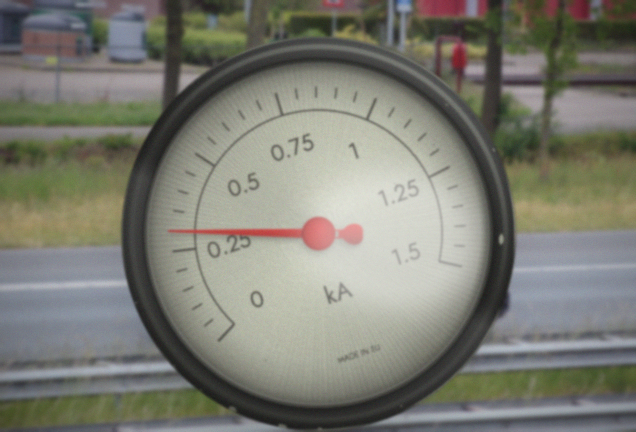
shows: 0.3 kA
